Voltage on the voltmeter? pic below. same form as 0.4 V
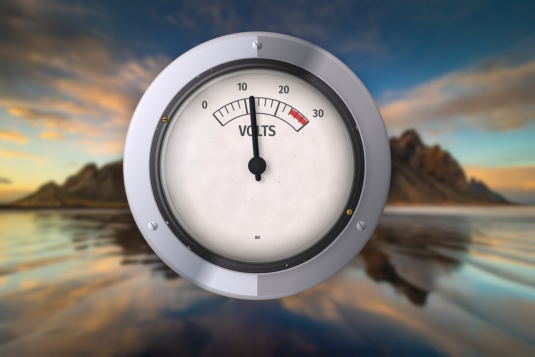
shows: 12 V
